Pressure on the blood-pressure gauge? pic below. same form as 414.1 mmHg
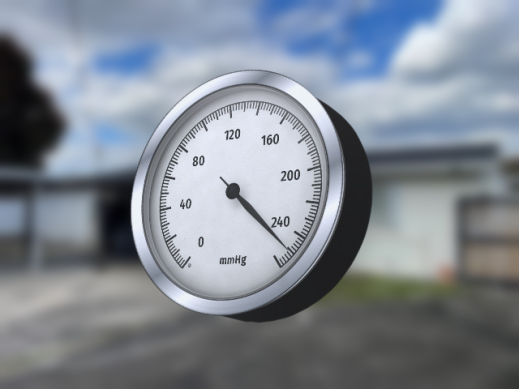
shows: 250 mmHg
